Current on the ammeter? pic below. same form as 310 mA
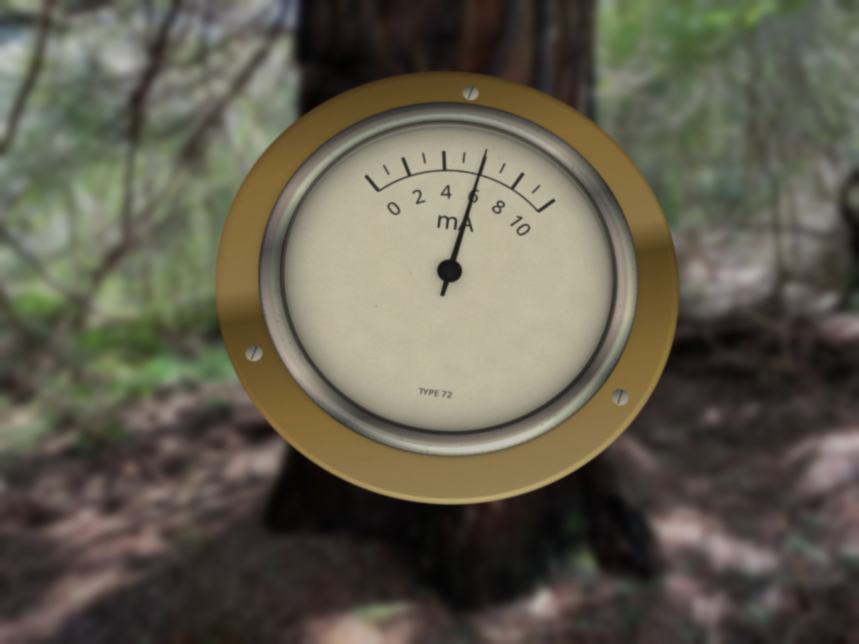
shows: 6 mA
